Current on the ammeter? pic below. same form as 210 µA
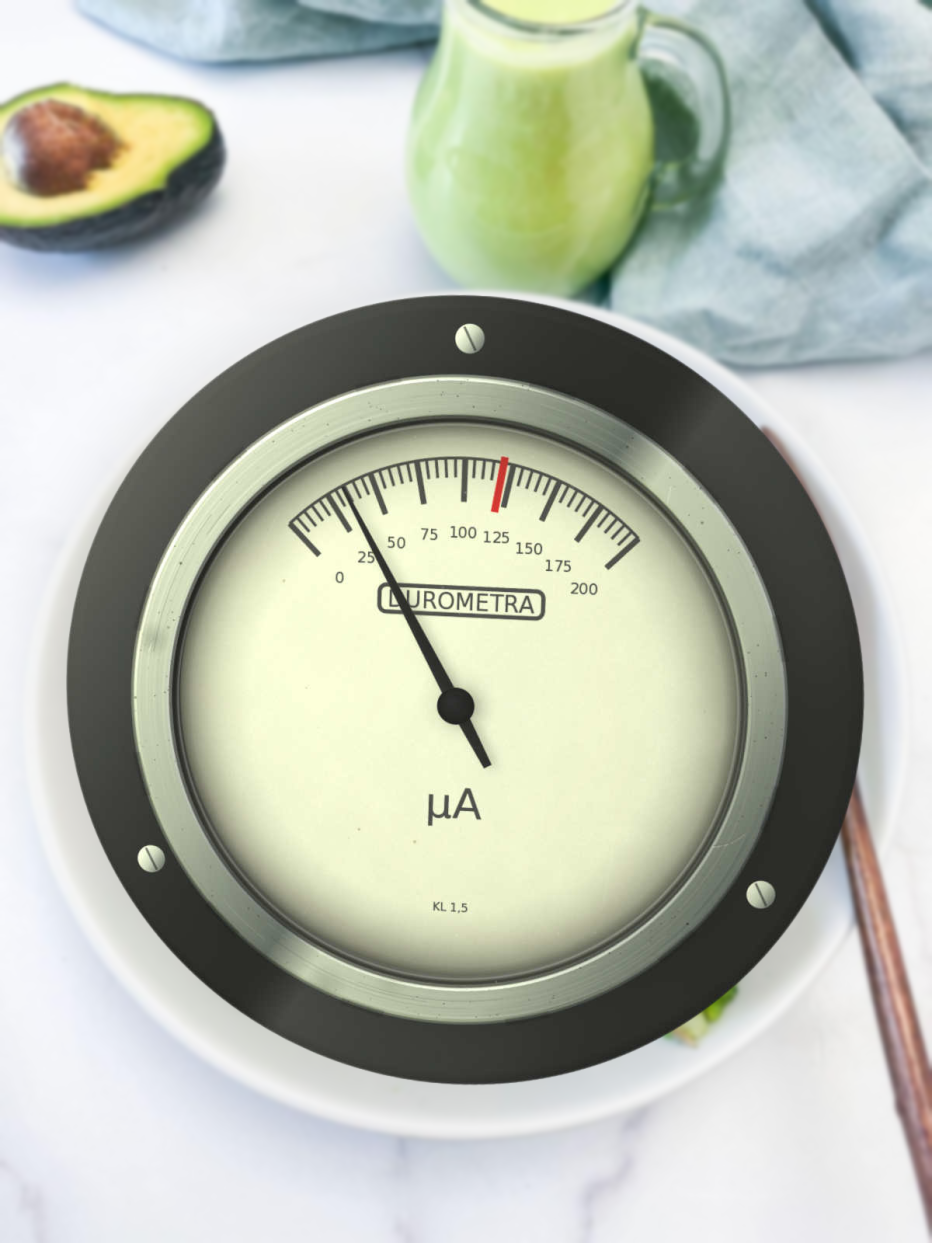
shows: 35 µA
